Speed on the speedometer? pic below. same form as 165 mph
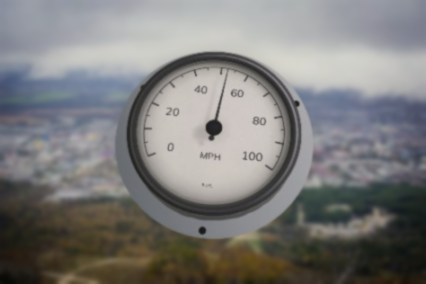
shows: 52.5 mph
